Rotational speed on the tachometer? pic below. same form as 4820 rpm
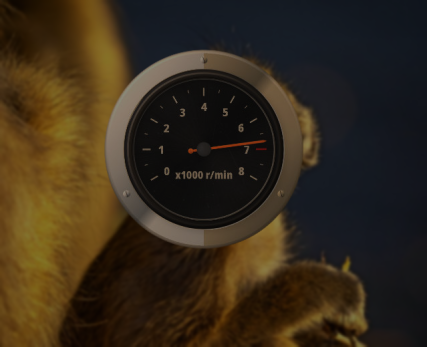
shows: 6750 rpm
